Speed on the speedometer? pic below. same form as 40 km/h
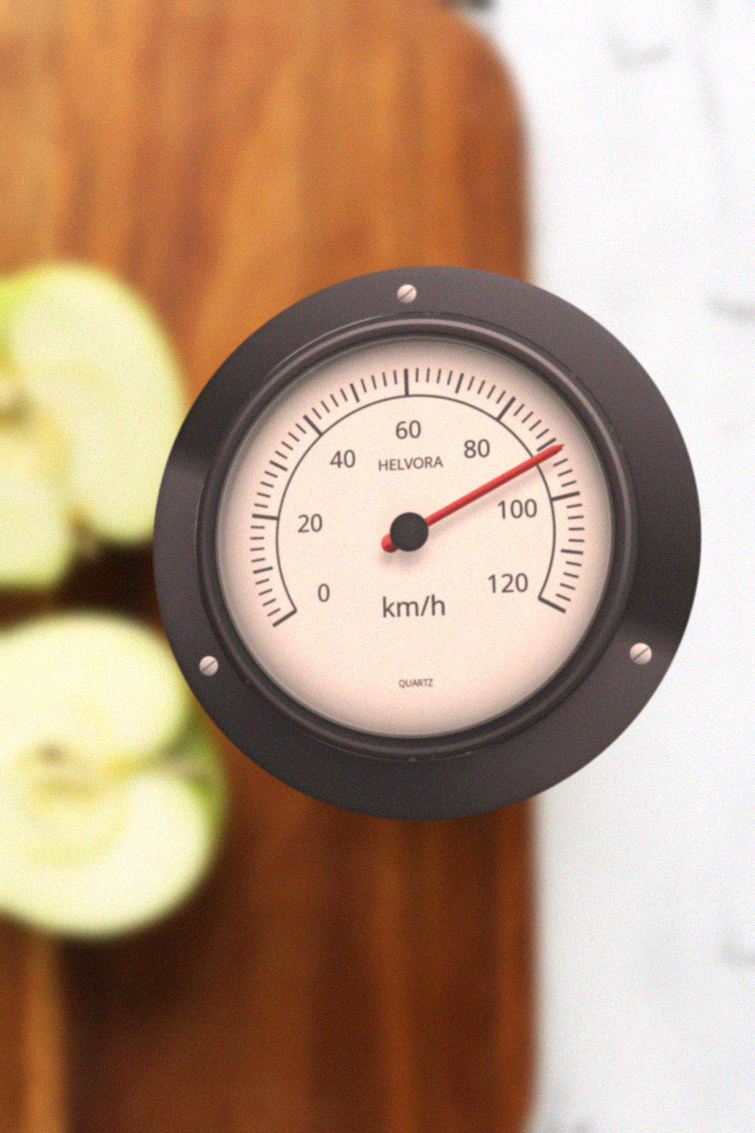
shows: 92 km/h
